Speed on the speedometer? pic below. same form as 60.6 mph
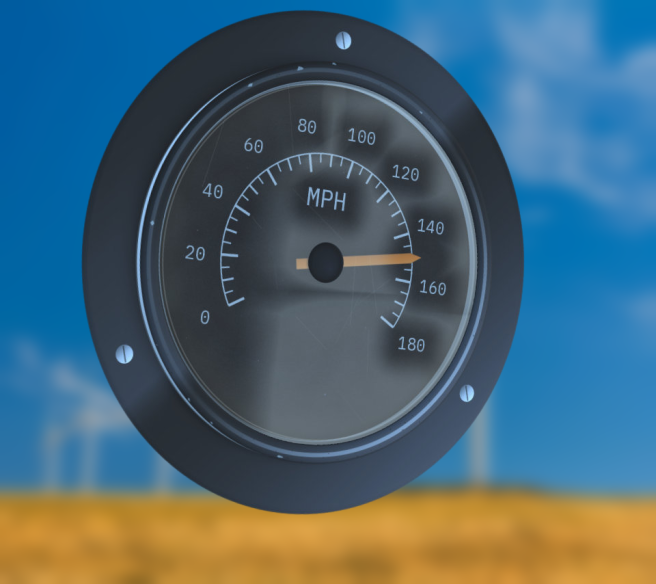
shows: 150 mph
